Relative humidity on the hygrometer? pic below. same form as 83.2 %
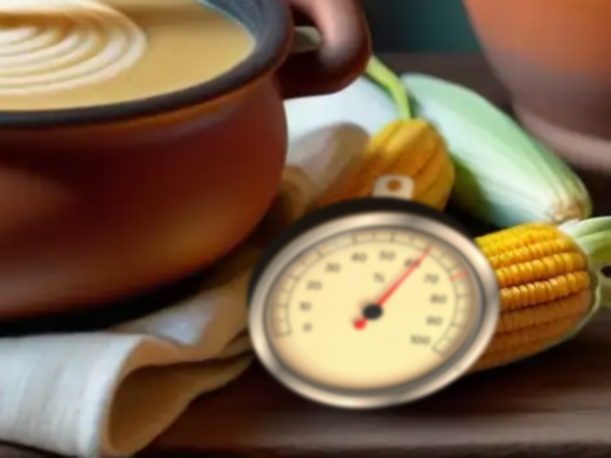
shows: 60 %
